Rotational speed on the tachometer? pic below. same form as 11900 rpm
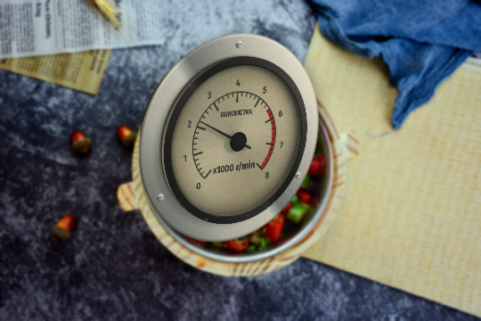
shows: 2200 rpm
